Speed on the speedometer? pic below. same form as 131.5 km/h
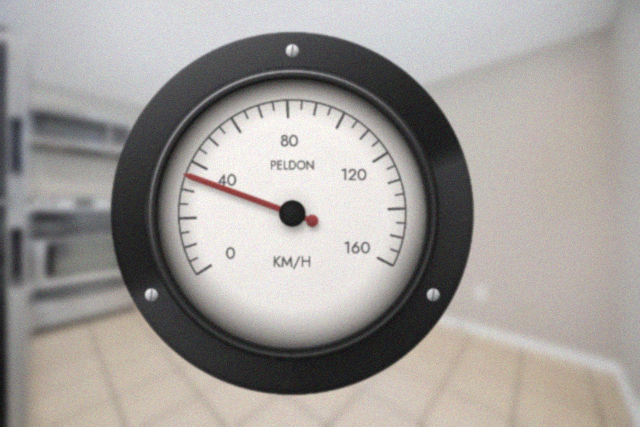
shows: 35 km/h
